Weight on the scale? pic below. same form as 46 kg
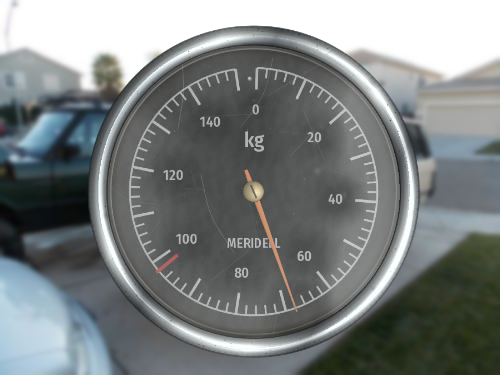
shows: 68 kg
